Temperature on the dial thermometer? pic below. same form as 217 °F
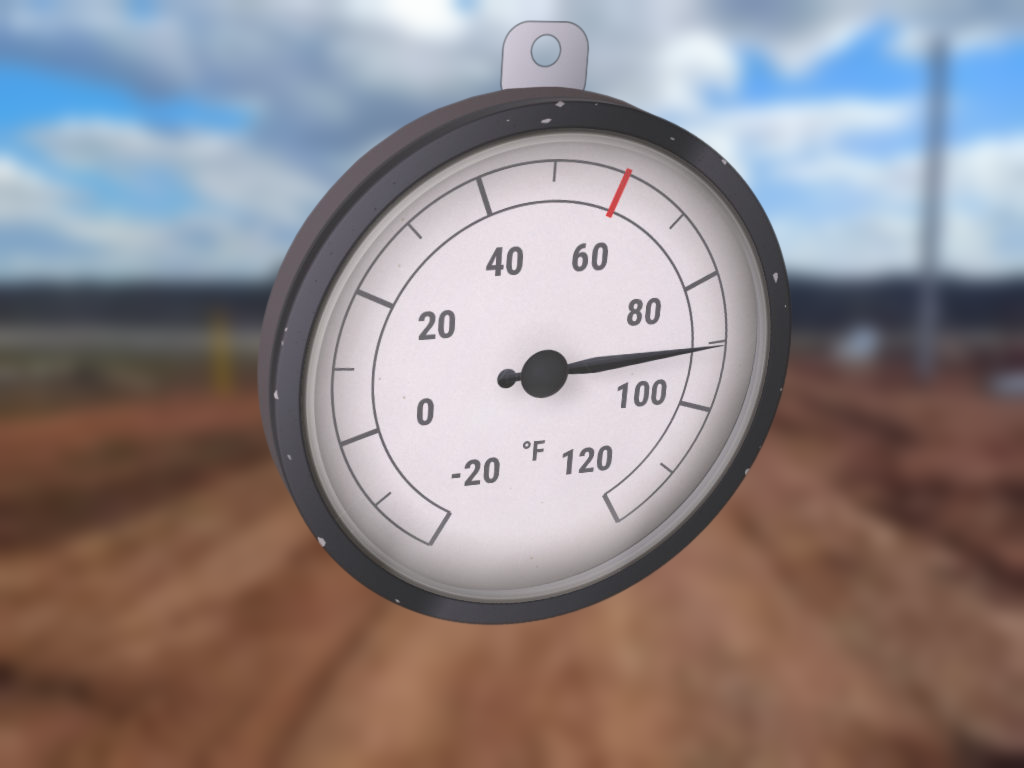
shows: 90 °F
